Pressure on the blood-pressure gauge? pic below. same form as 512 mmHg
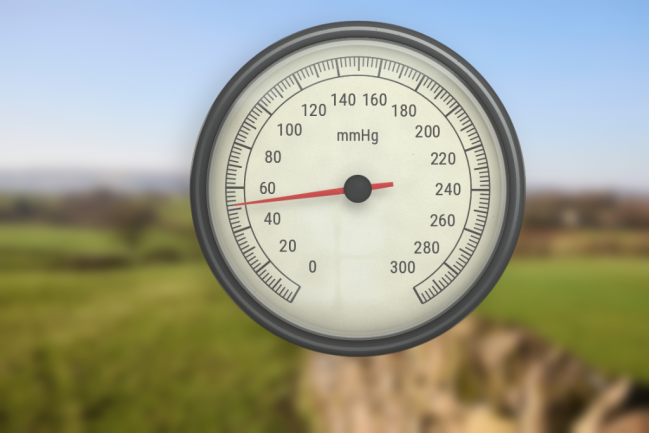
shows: 52 mmHg
